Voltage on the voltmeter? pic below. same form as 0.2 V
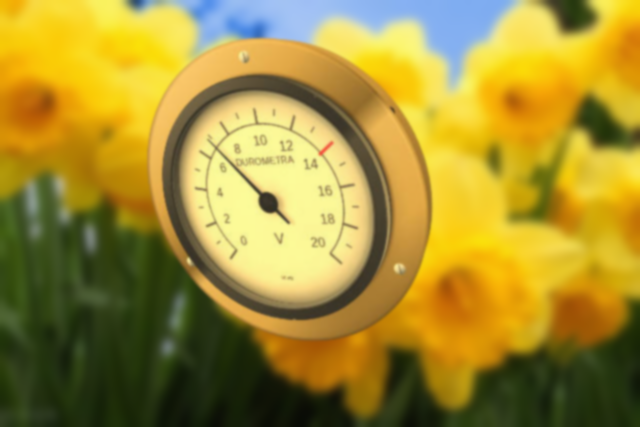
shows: 7 V
